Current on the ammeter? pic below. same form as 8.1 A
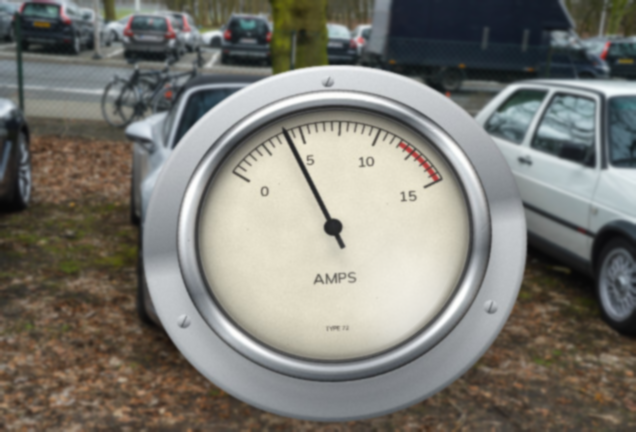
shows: 4 A
